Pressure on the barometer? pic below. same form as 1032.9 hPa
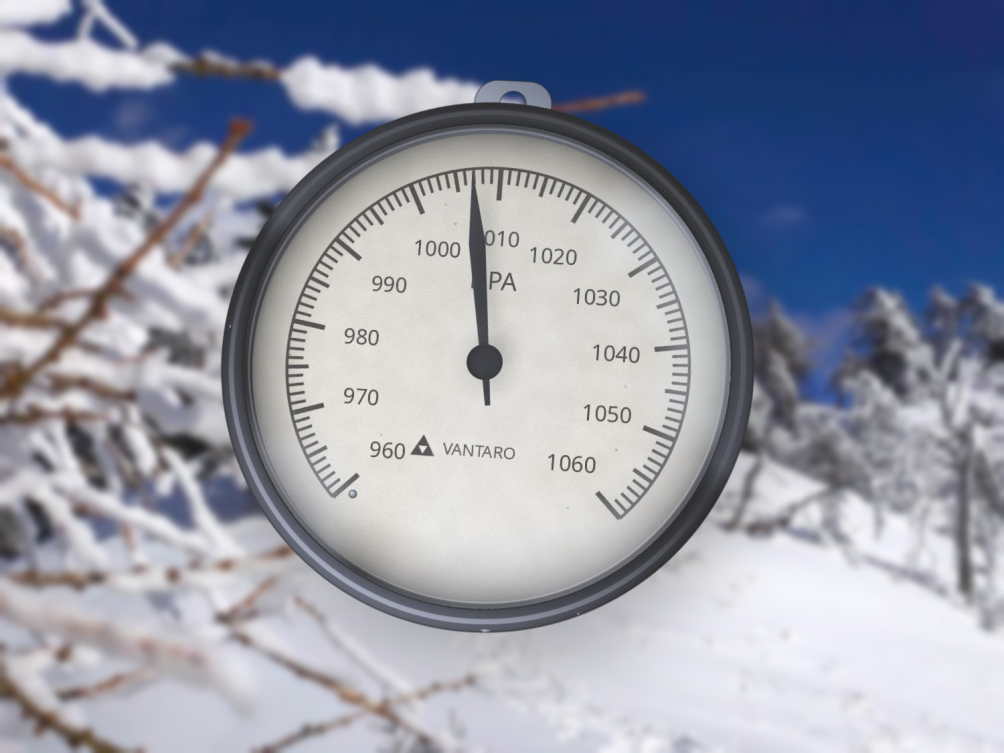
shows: 1007 hPa
